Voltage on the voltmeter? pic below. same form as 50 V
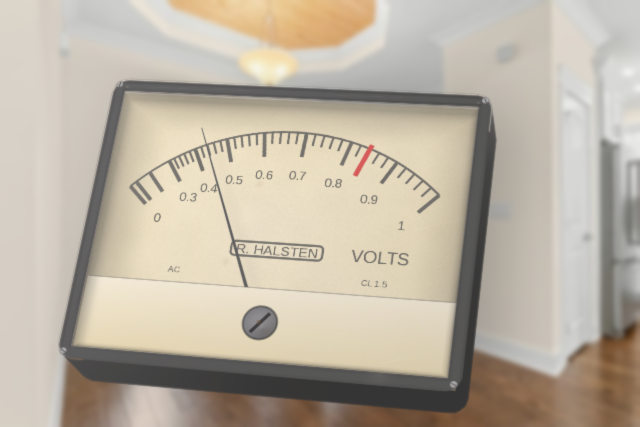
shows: 0.44 V
